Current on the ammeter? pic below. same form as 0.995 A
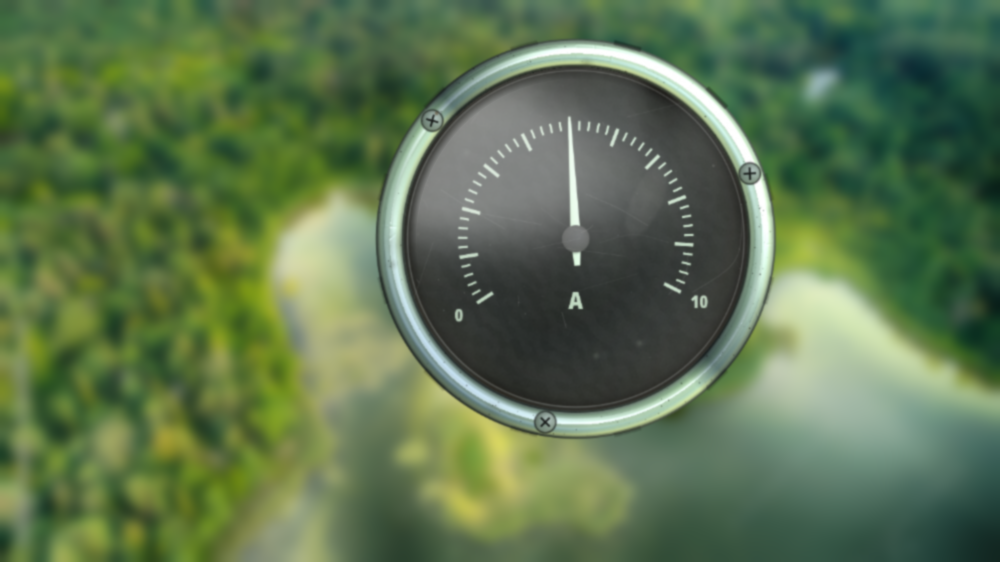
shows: 5 A
